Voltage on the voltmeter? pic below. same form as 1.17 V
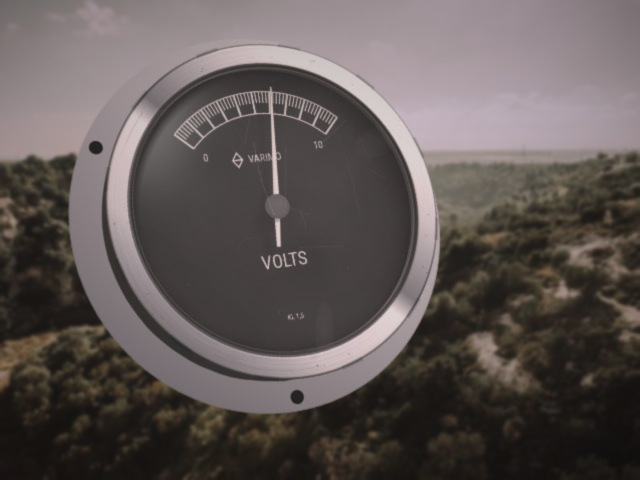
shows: 6 V
